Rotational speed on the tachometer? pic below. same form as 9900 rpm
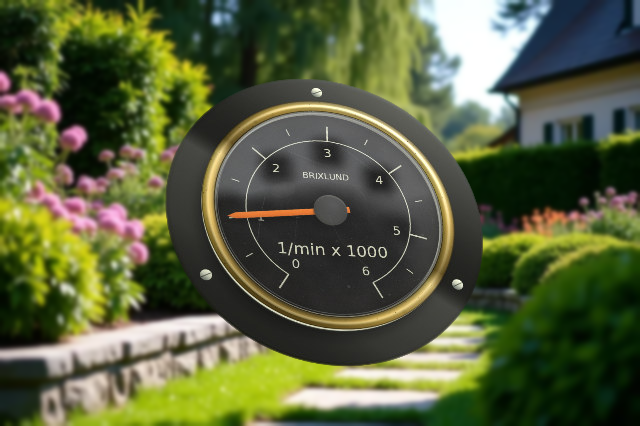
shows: 1000 rpm
